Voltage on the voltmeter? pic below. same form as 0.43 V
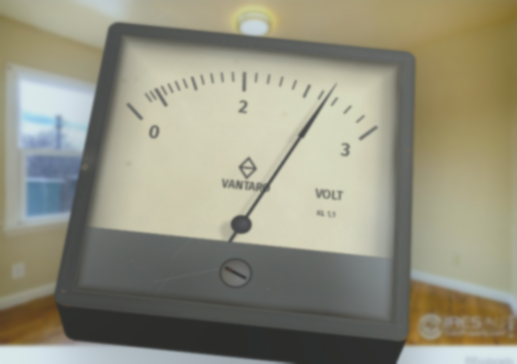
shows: 2.65 V
